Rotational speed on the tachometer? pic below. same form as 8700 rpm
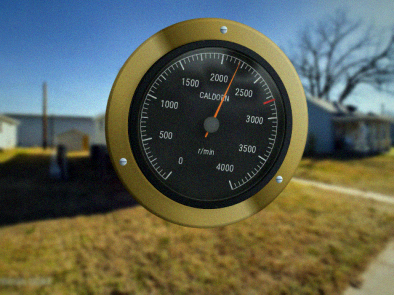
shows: 2200 rpm
